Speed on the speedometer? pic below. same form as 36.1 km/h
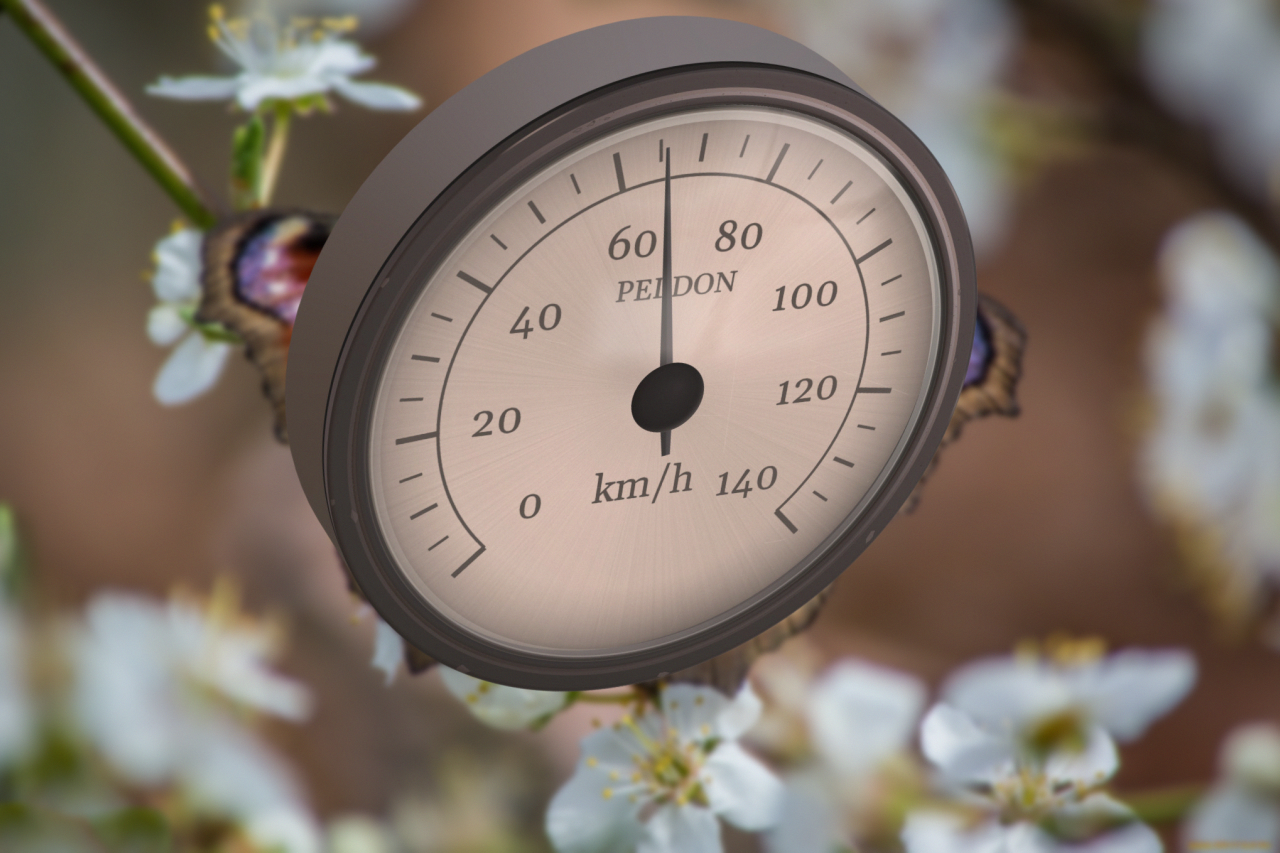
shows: 65 km/h
